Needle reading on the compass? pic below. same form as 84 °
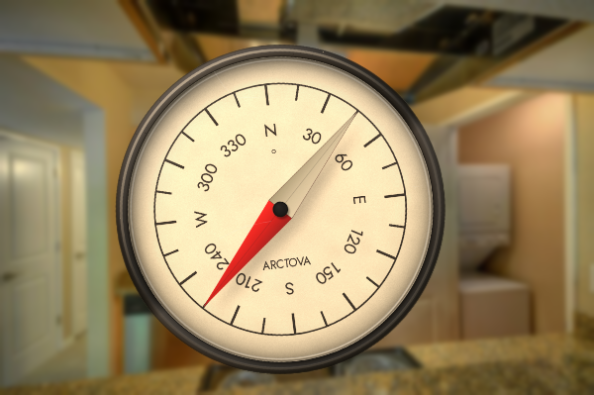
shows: 225 °
